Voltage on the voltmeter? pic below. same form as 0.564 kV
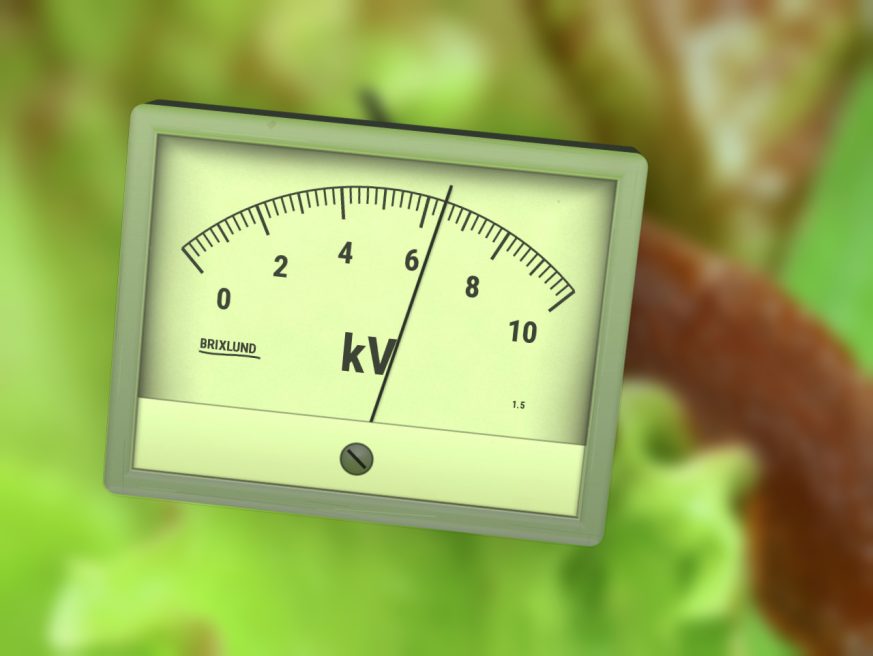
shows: 6.4 kV
